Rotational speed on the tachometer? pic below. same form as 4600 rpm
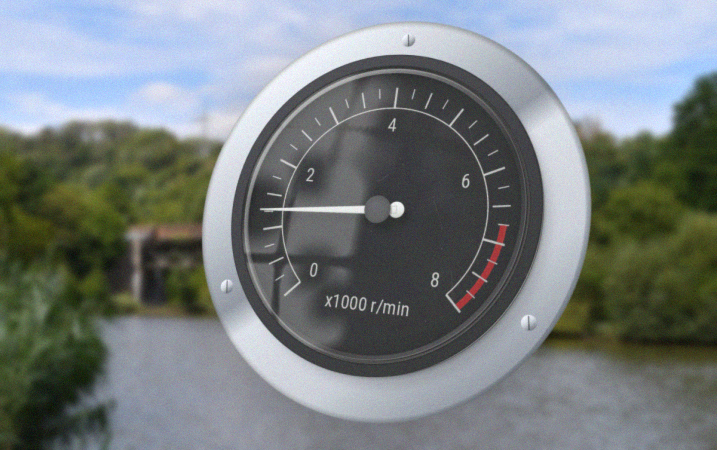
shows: 1250 rpm
